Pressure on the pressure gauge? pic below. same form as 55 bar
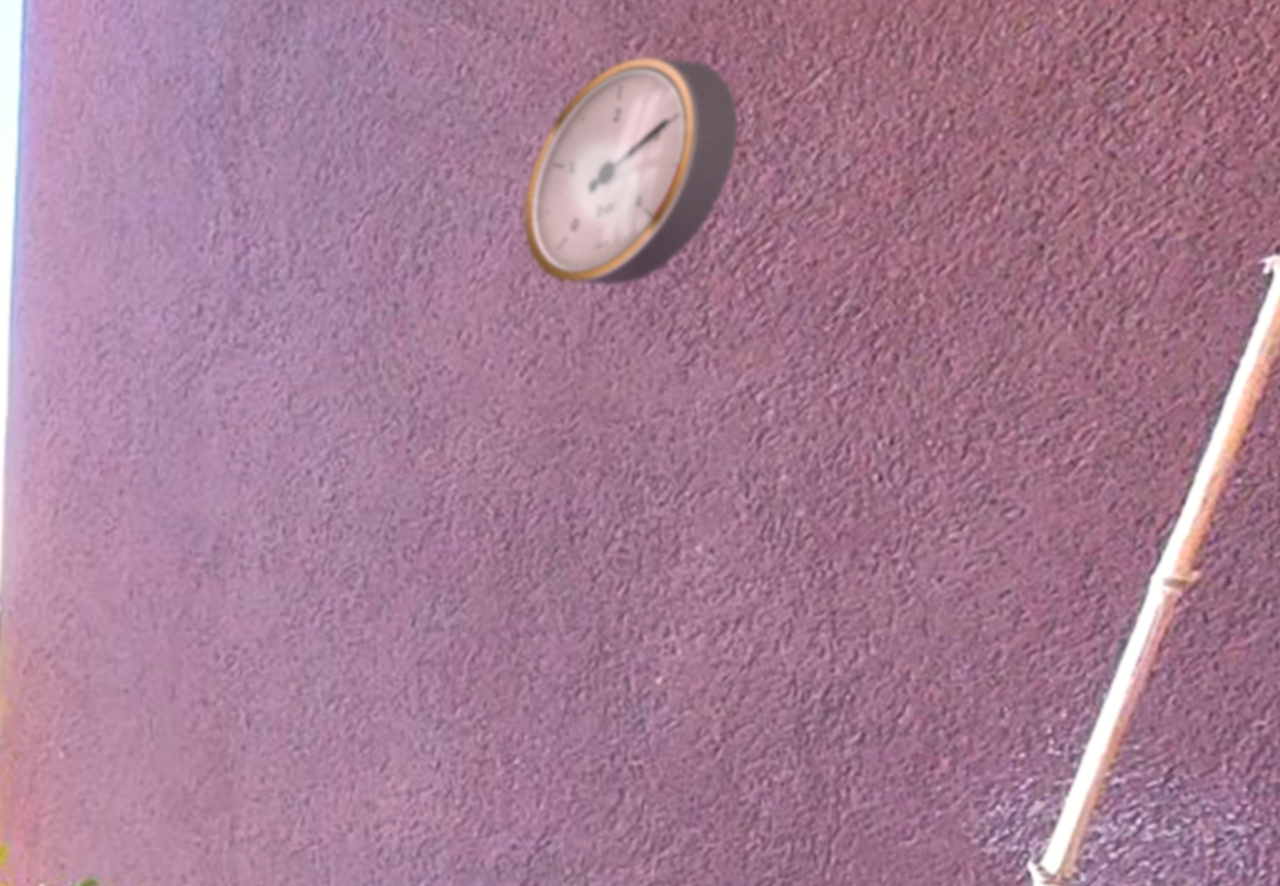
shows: 3 bar
